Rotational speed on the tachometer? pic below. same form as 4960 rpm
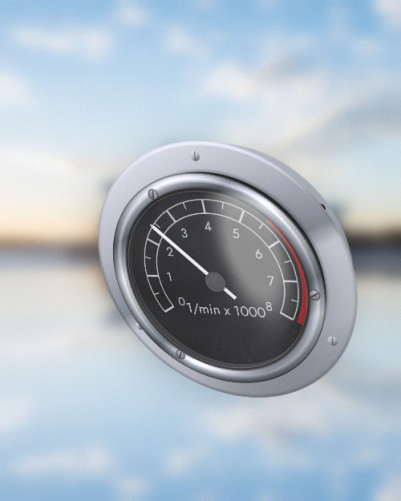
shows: 2500 rpm
